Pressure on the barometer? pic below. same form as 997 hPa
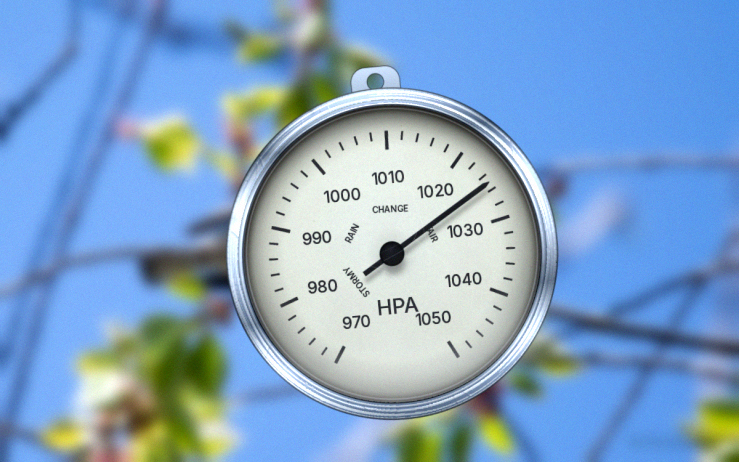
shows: 1025 hPa
